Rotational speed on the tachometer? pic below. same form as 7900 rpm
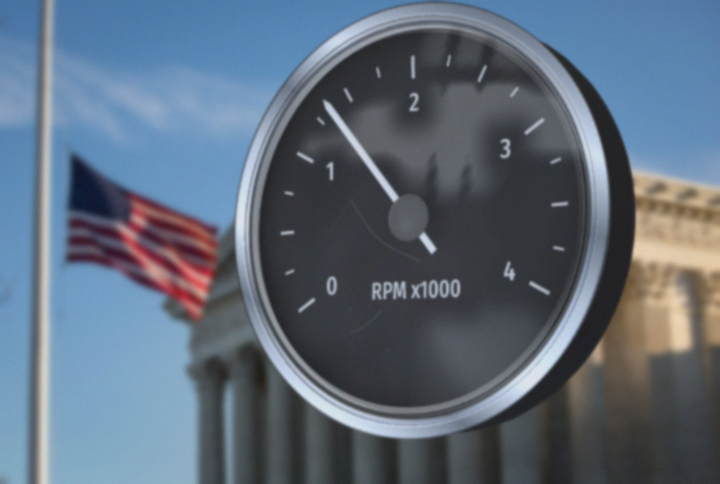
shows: 1375 rpm
